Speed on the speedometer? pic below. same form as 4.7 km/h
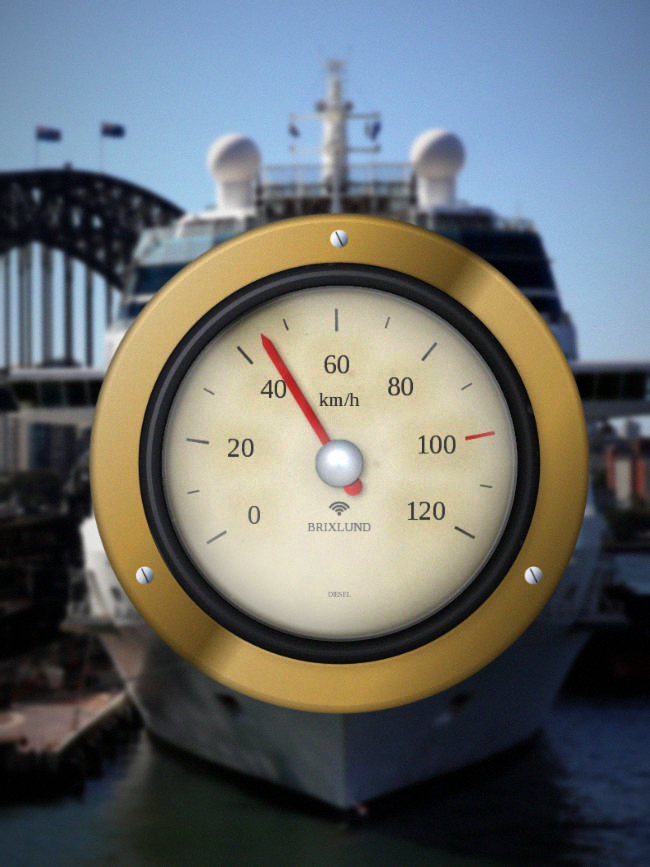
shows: 45 km/h
